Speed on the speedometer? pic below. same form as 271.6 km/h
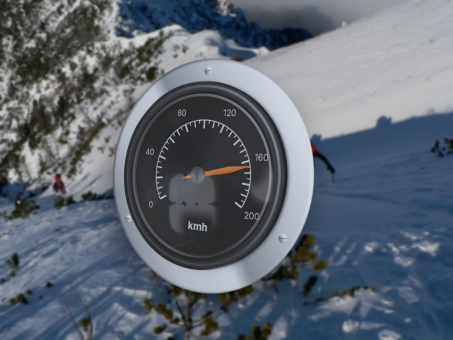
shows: 165 km/h
